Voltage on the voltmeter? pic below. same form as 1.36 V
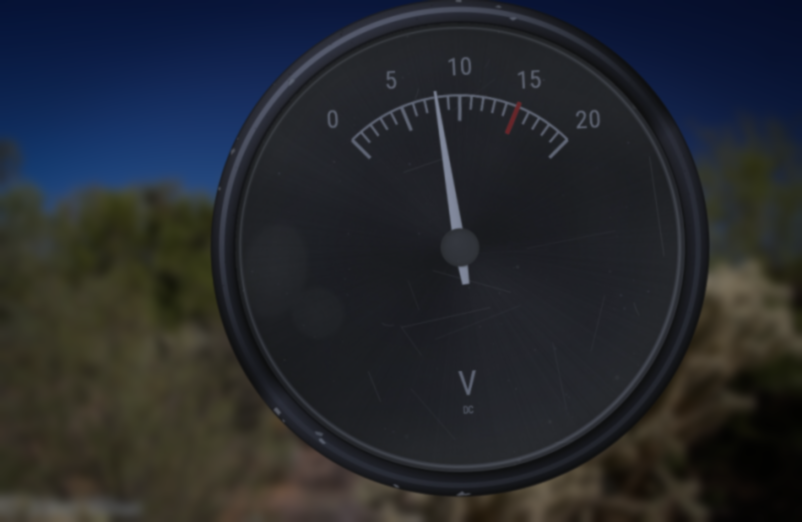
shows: 8 V
